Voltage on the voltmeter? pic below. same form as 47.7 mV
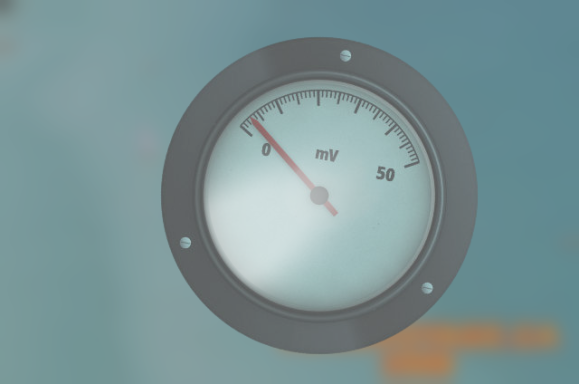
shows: 3 mV
